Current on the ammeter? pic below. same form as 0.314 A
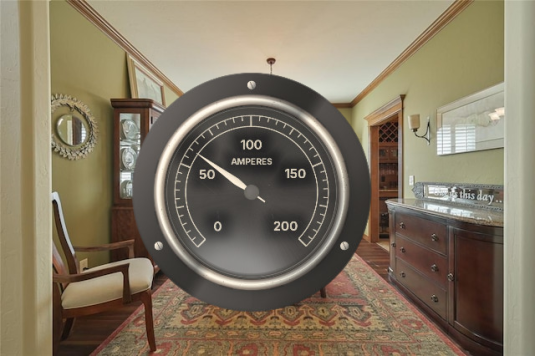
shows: 60 A
